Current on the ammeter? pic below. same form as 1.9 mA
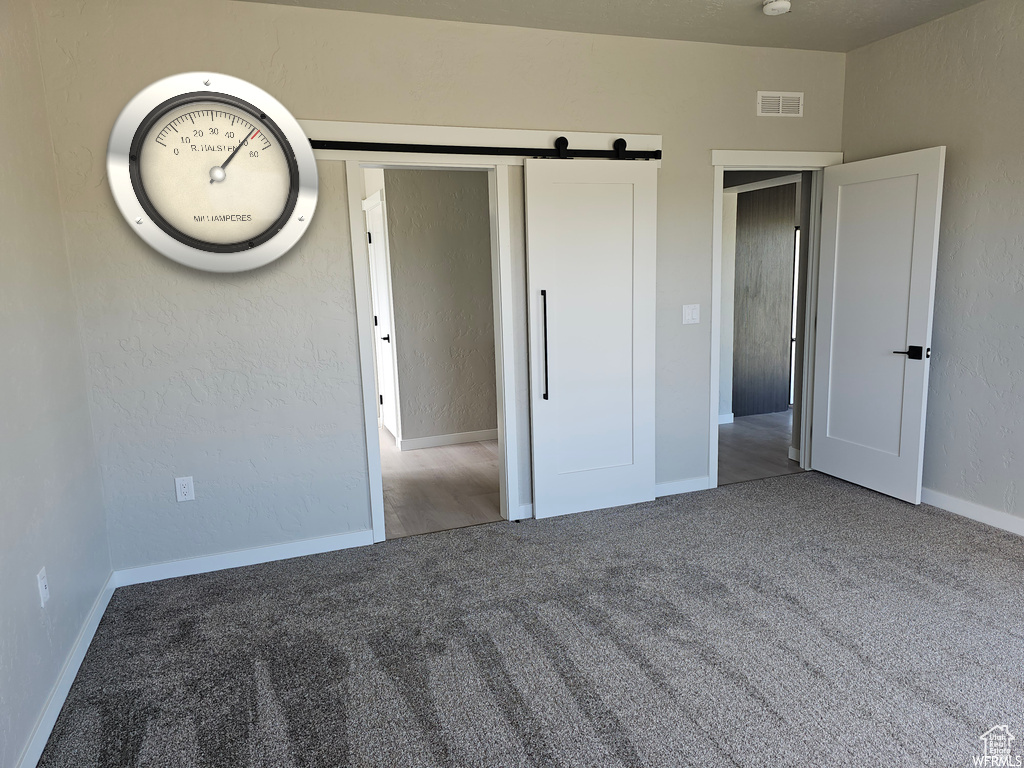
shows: 50 mA
